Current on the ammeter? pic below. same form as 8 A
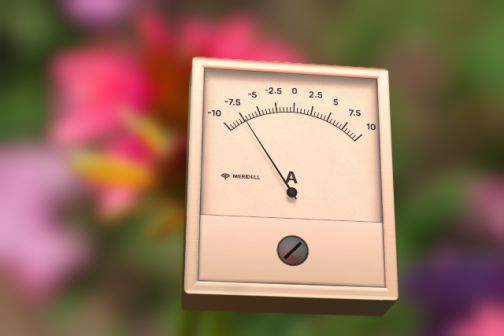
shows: -7.5 A
